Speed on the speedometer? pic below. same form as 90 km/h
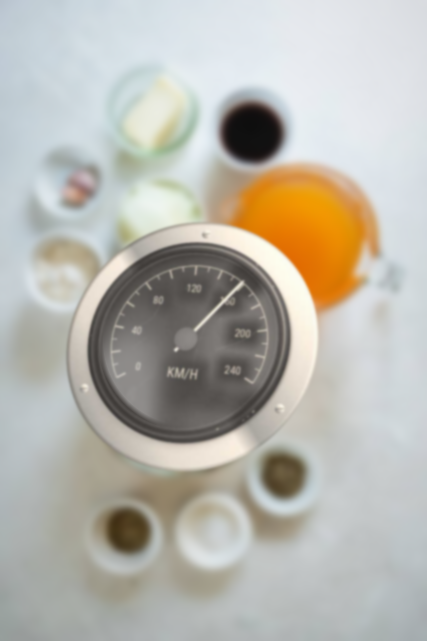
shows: 160 km/h
